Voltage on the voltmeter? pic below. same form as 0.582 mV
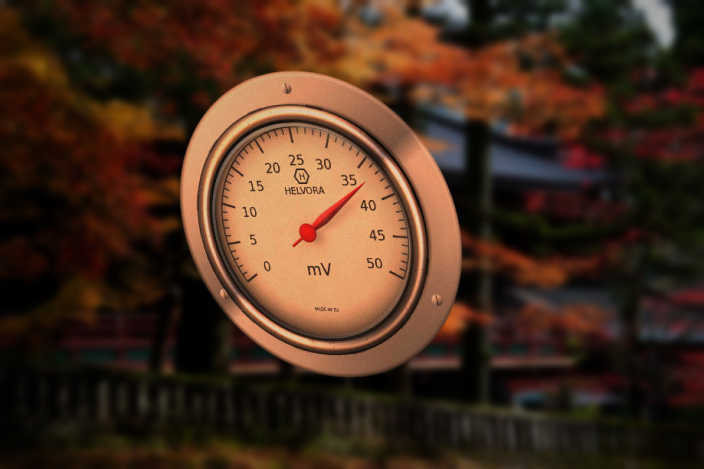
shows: 37 mV
